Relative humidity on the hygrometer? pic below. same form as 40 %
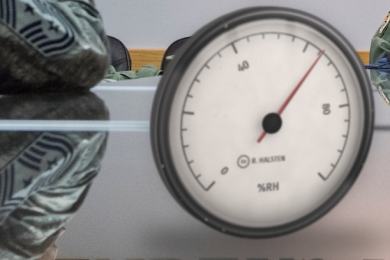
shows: 64 %
